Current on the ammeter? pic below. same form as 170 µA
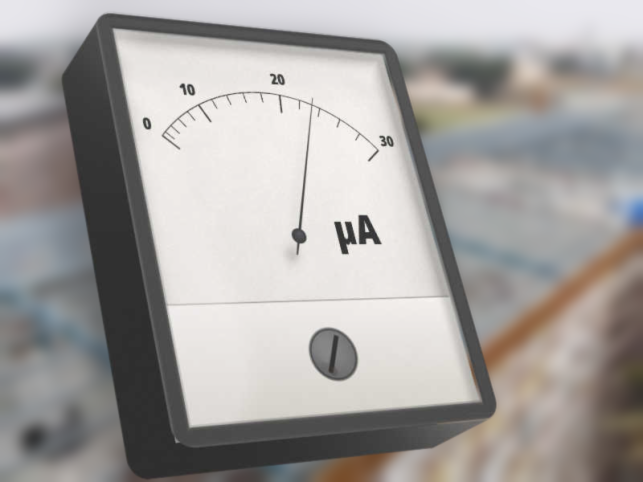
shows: 23 µA
